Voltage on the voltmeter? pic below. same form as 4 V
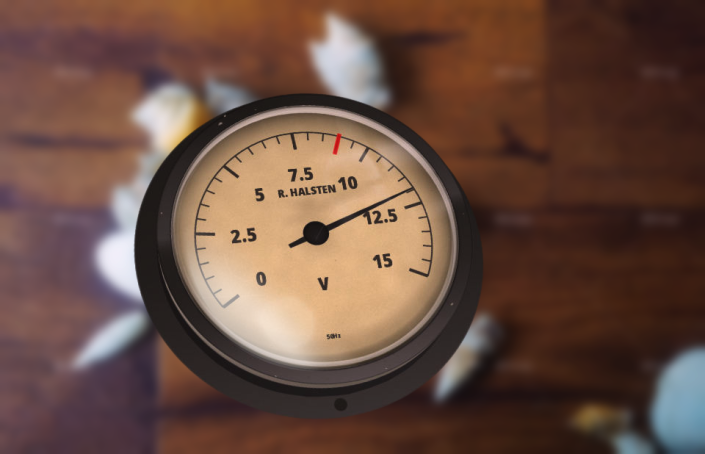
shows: 12 V
